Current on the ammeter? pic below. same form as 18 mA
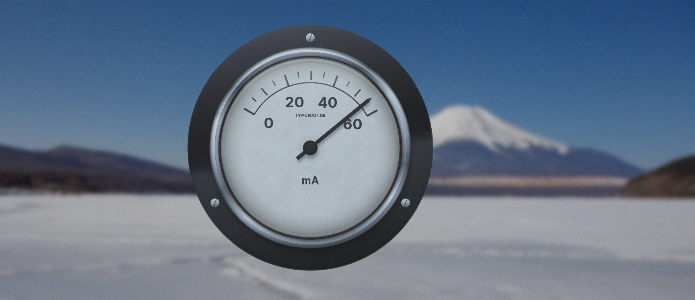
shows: 55 mA
